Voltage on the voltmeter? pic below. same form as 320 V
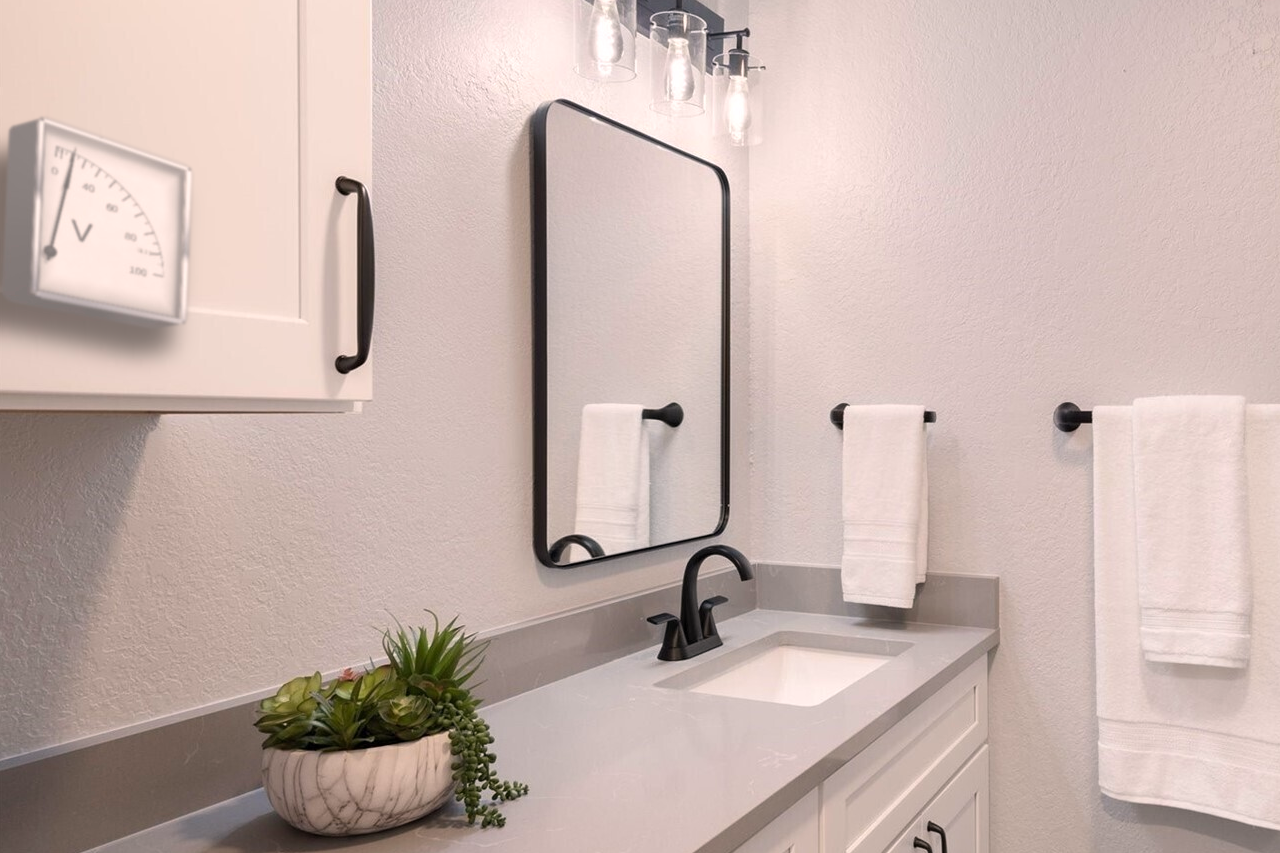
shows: 20 V
